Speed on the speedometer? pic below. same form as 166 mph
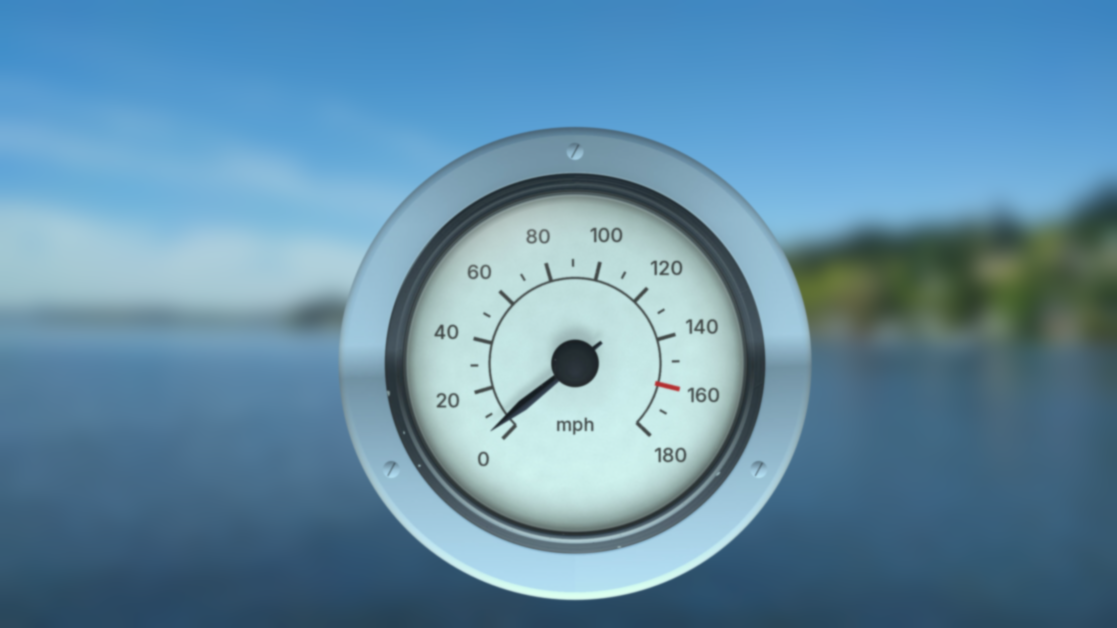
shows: 5 mph
